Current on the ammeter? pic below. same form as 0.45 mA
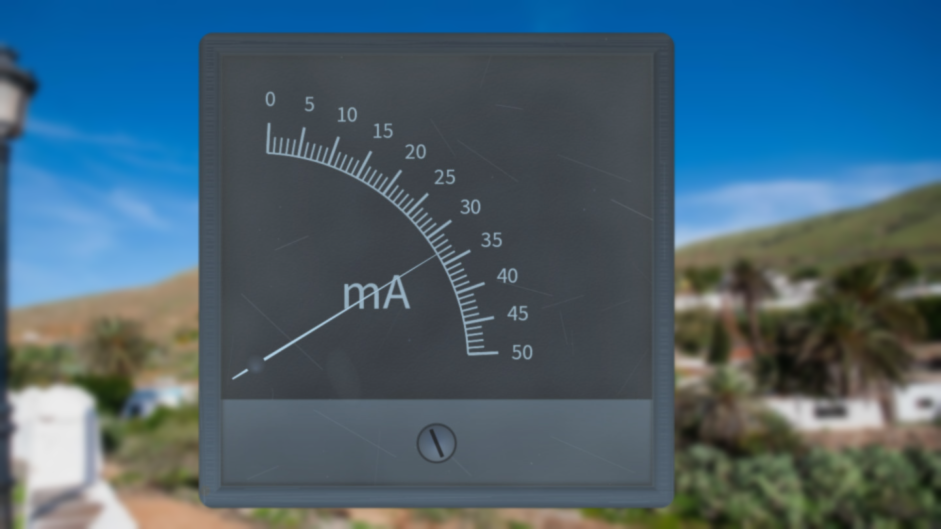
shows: 33 mA
